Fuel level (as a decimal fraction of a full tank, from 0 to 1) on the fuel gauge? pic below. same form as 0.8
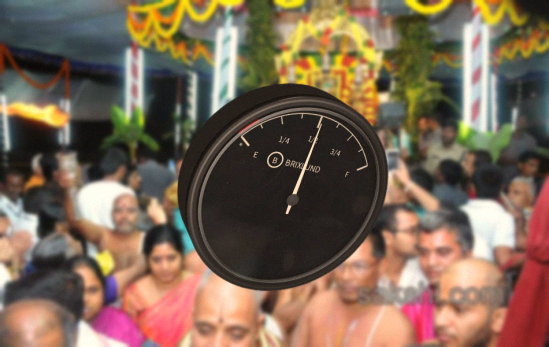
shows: 0.5
